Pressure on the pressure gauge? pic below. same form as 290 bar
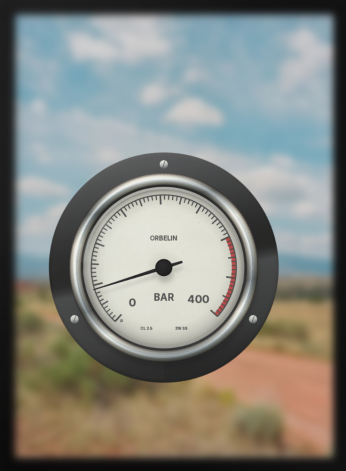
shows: 45 bar
